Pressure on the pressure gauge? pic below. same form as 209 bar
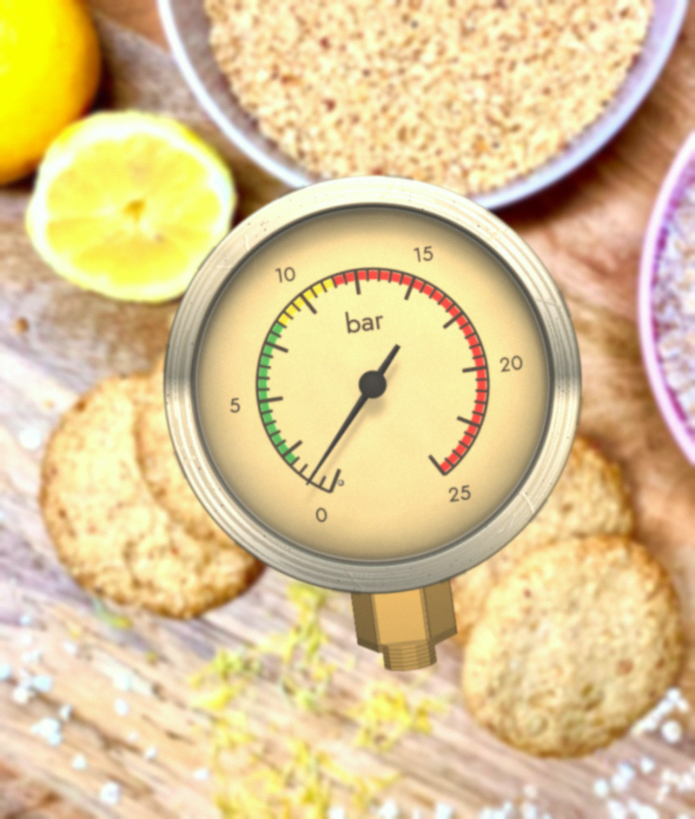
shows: 1 bar
